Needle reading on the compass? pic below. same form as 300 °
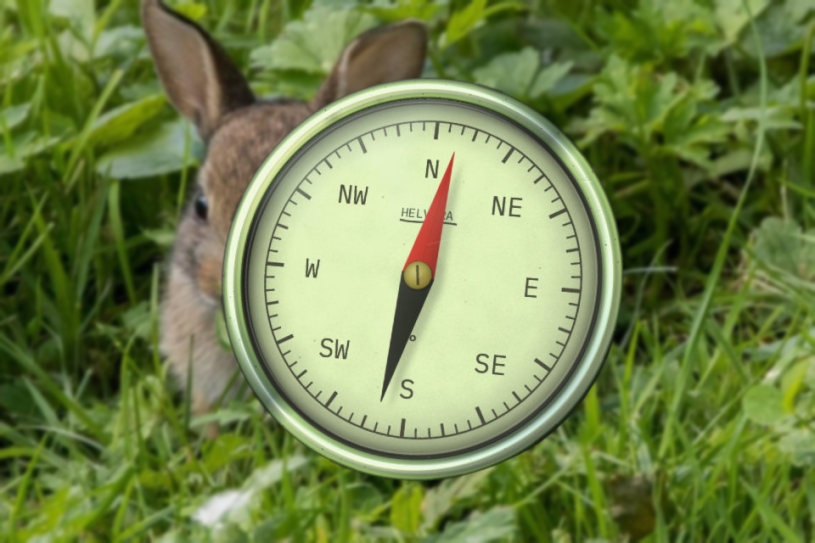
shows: 10 °
